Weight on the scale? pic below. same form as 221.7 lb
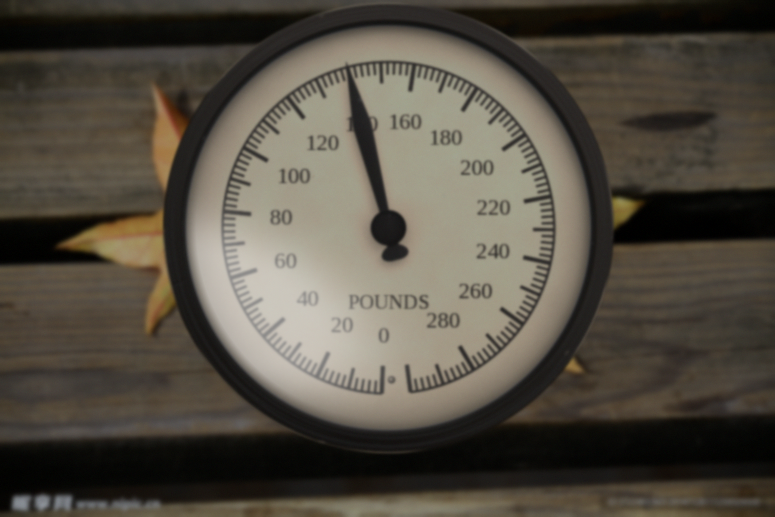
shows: 140 lb
